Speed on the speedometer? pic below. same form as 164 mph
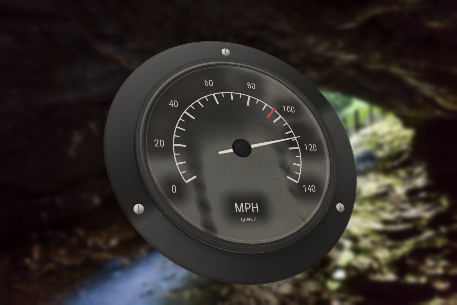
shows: 115 mph
